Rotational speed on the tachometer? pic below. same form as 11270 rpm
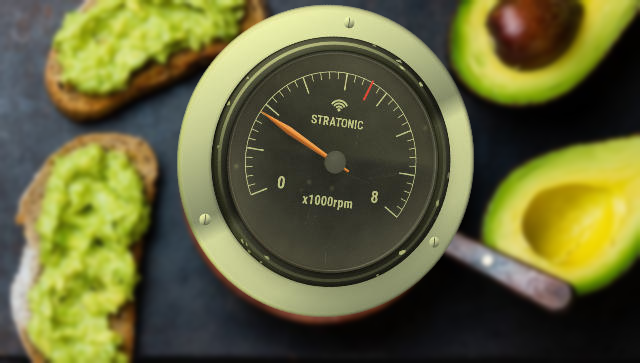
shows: 1800 rpm
